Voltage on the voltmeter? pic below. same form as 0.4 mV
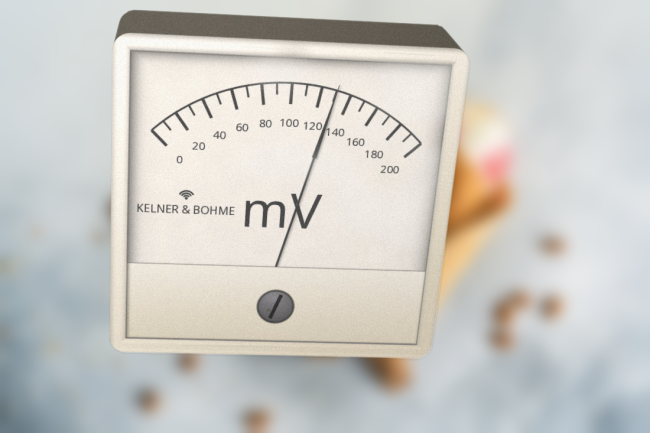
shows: 130 mV
